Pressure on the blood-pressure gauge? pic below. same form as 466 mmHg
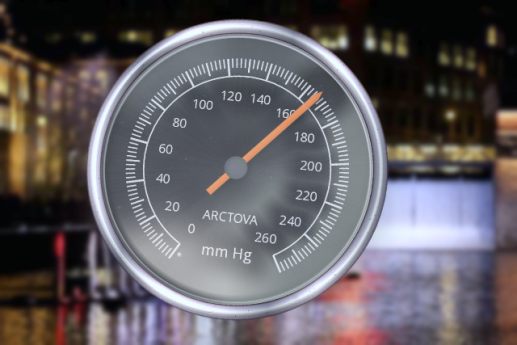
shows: 166 mmHg
